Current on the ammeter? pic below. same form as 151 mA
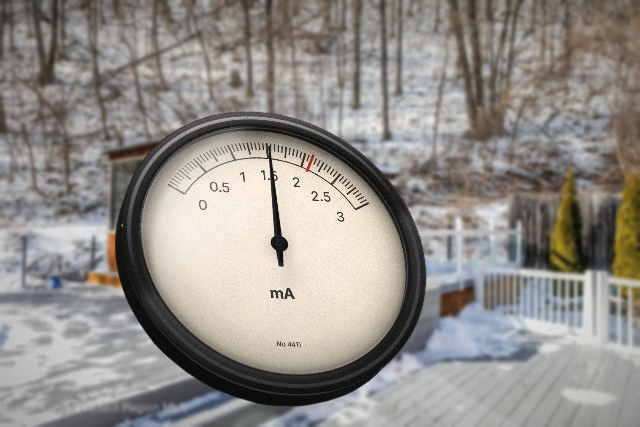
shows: 1.5 mA
